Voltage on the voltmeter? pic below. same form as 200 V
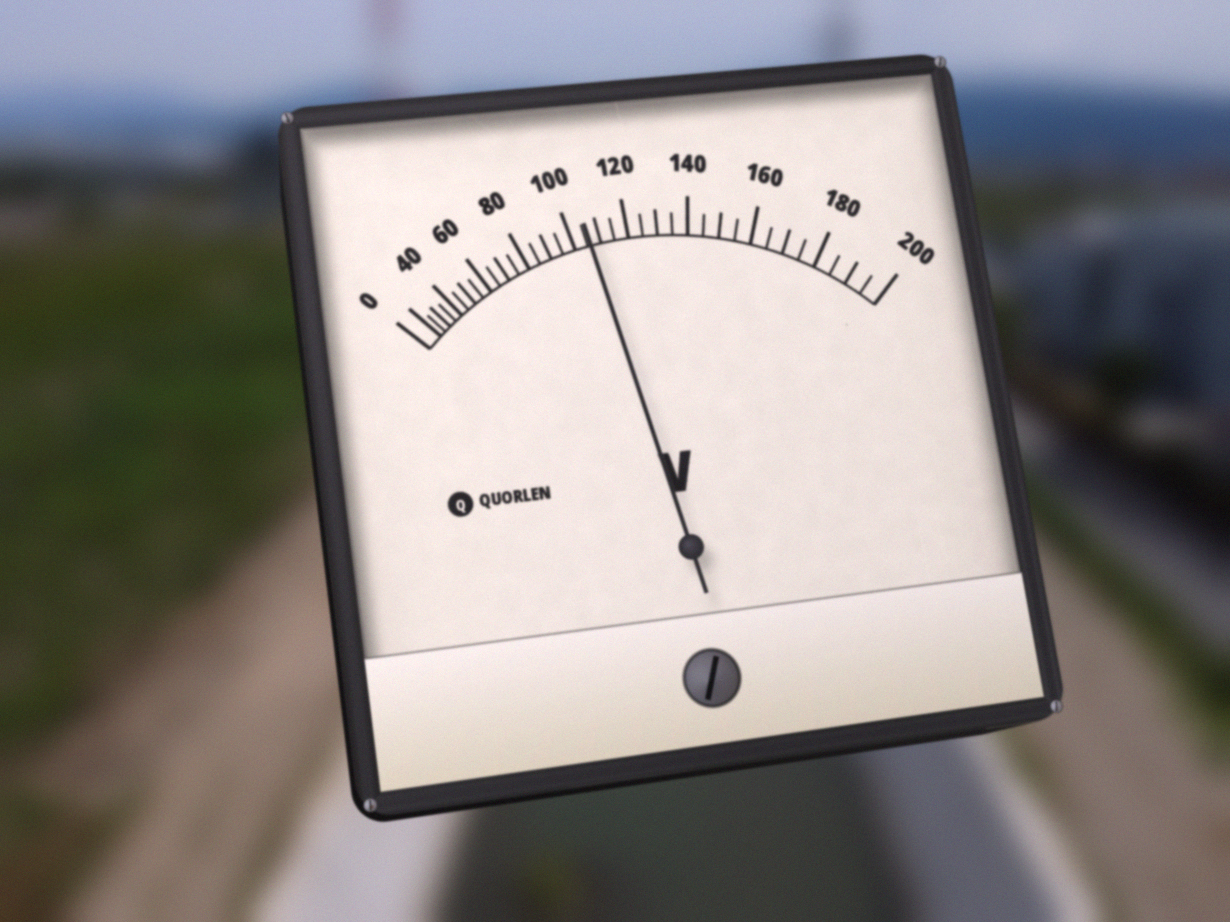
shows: 105 V
